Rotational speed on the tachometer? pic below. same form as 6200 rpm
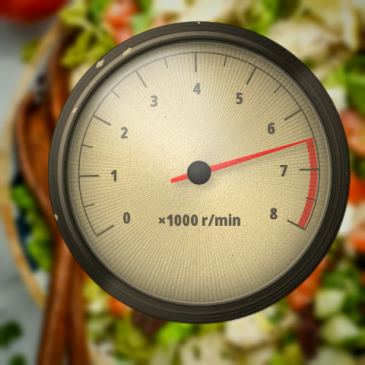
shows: 6500 rpm
